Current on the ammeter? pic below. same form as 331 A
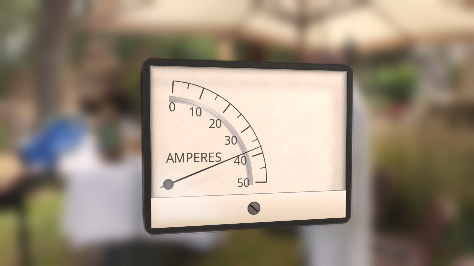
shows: 37.5 A
